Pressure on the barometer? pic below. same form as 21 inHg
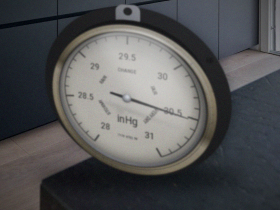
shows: 30.5 inHg
